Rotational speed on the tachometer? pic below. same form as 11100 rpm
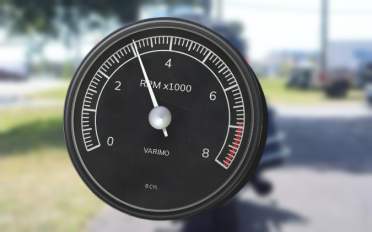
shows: 3100 rpm
